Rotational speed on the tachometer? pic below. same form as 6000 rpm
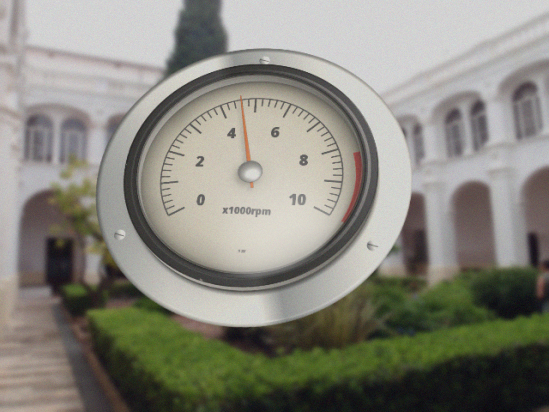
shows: 4600 rpm
